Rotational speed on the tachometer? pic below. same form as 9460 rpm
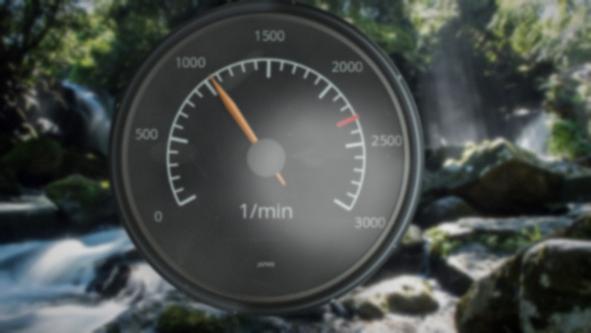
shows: 1050 rpm
